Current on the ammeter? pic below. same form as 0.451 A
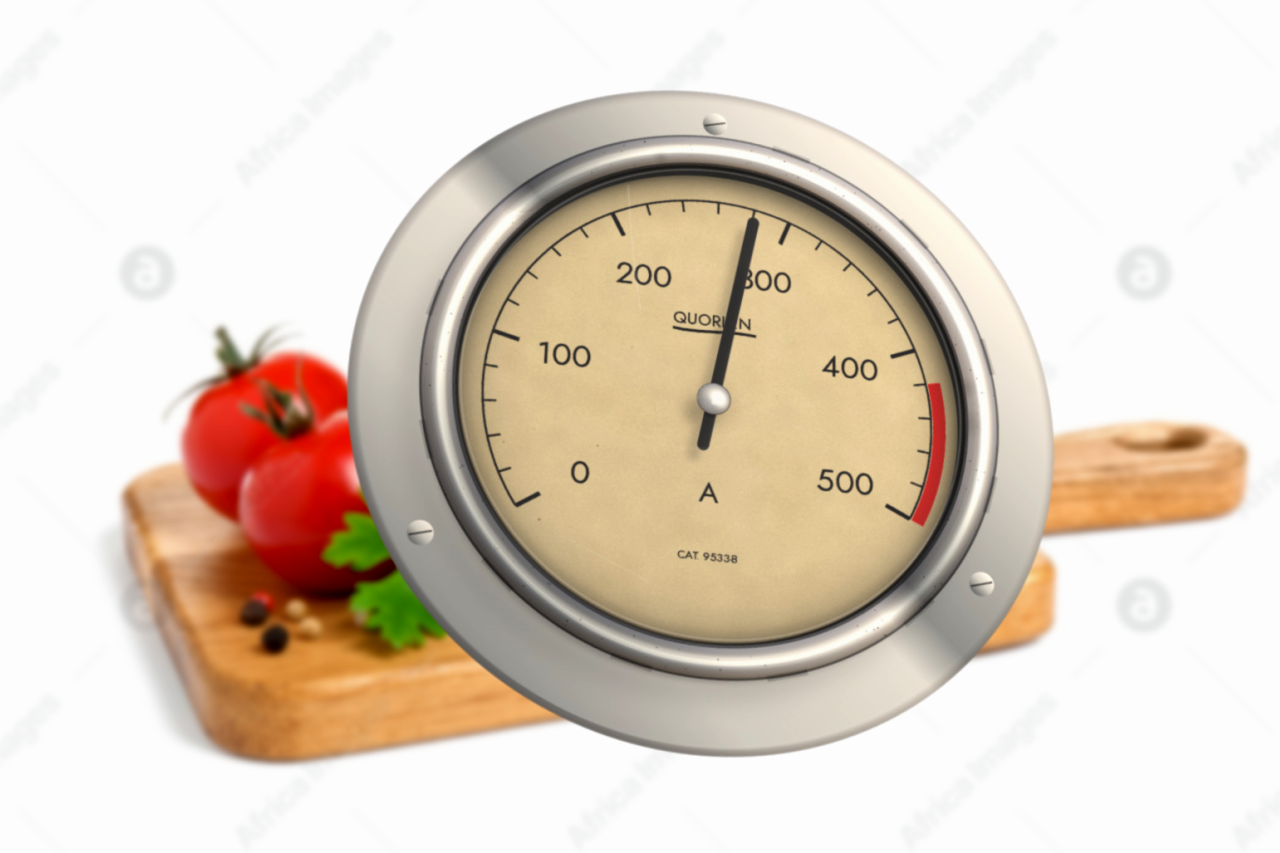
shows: 280 A
